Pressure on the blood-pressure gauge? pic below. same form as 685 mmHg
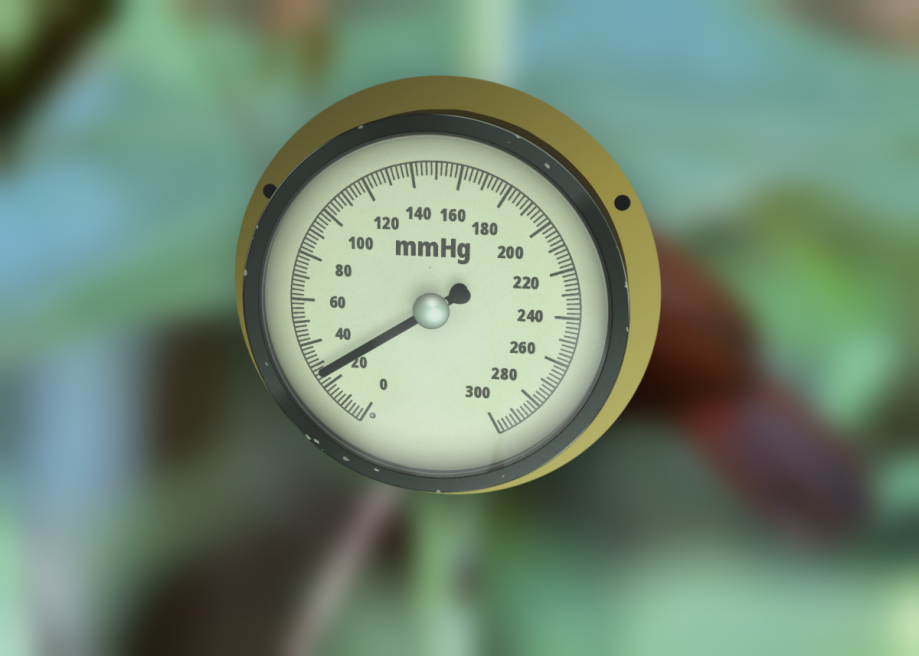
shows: 26 mmHg
